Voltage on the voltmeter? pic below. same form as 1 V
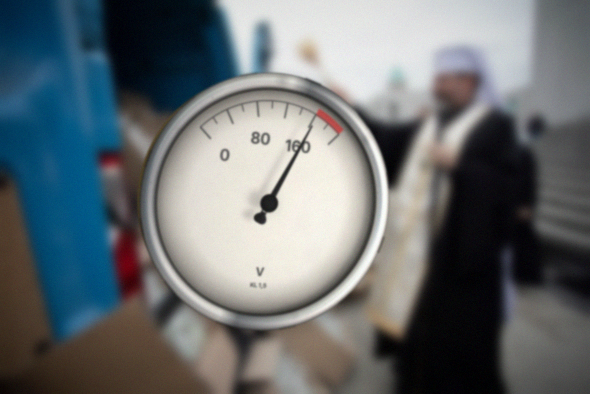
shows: 160 V
